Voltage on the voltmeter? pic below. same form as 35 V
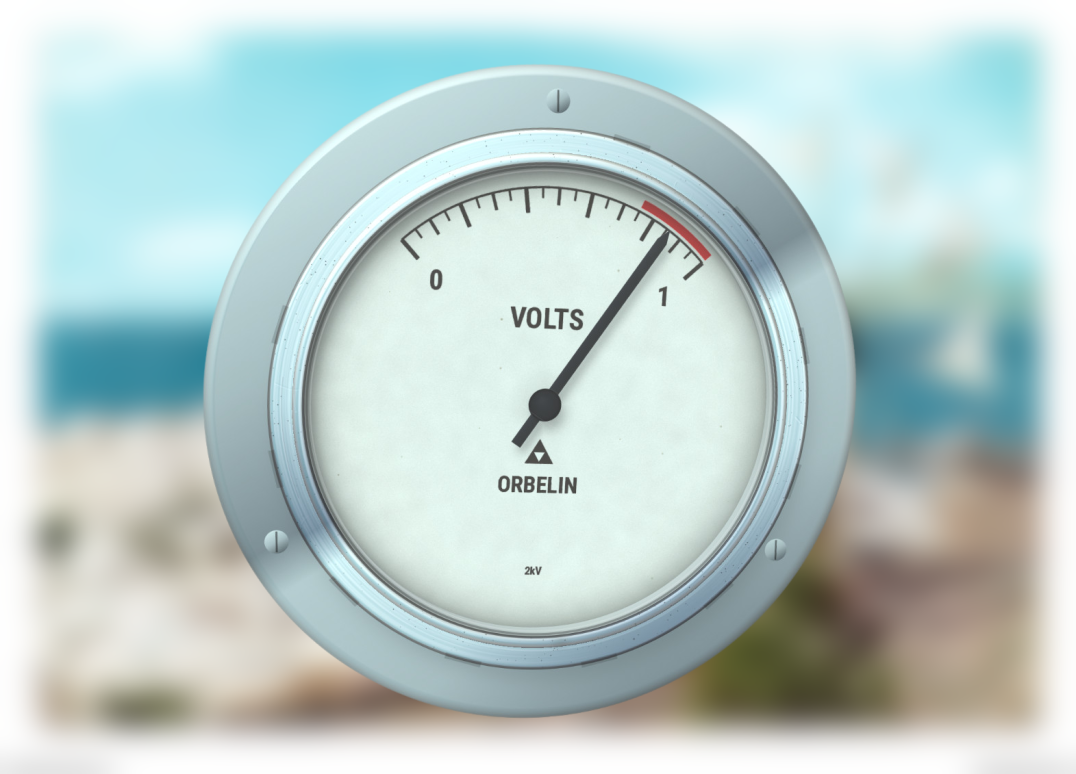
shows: 0.85 V
